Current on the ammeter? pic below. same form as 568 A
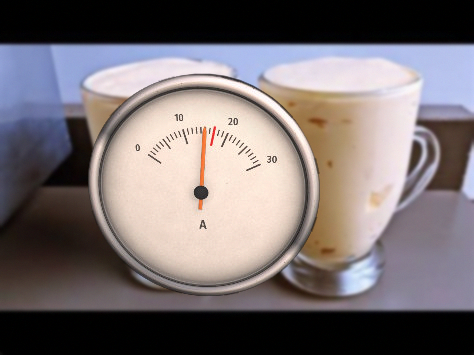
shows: 15 A
